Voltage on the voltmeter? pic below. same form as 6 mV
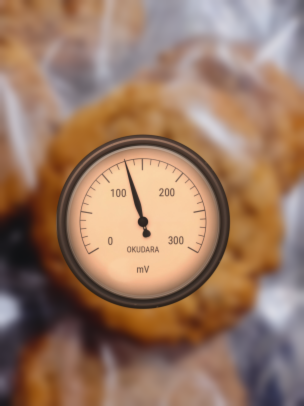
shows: 130 mV
